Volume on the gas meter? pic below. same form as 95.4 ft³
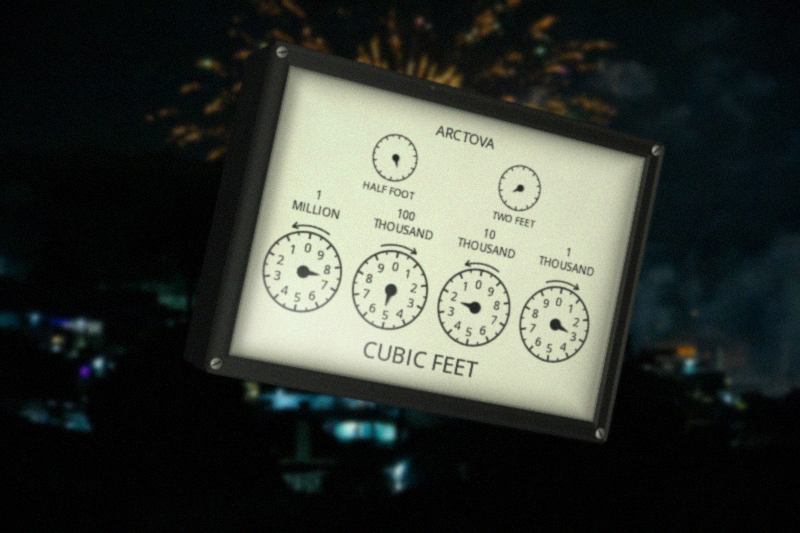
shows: 752300 ft³
